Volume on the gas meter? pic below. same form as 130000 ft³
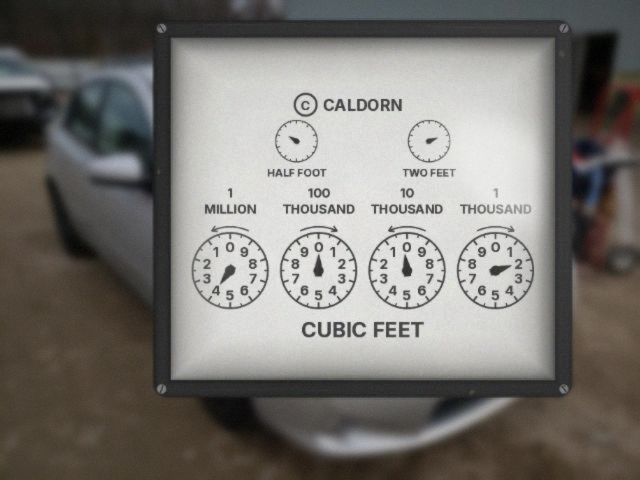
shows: 400200 ft³
